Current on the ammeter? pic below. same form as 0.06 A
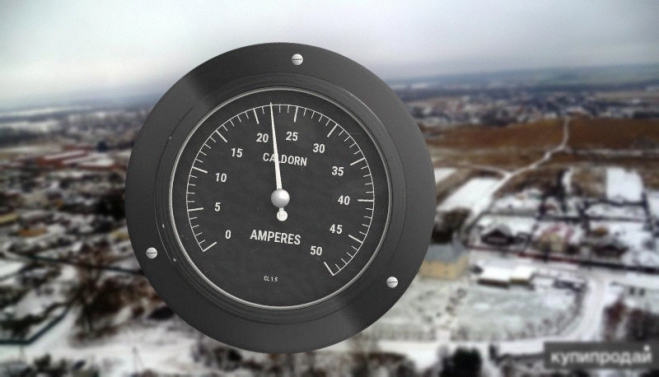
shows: 22 A
